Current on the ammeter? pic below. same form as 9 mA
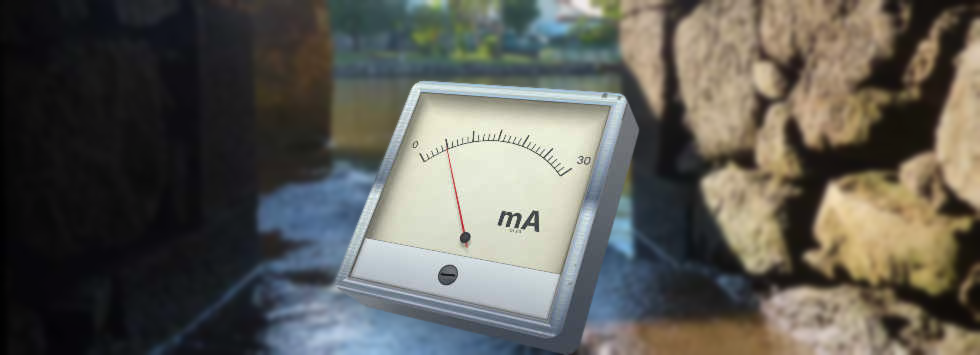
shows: 5 mA
